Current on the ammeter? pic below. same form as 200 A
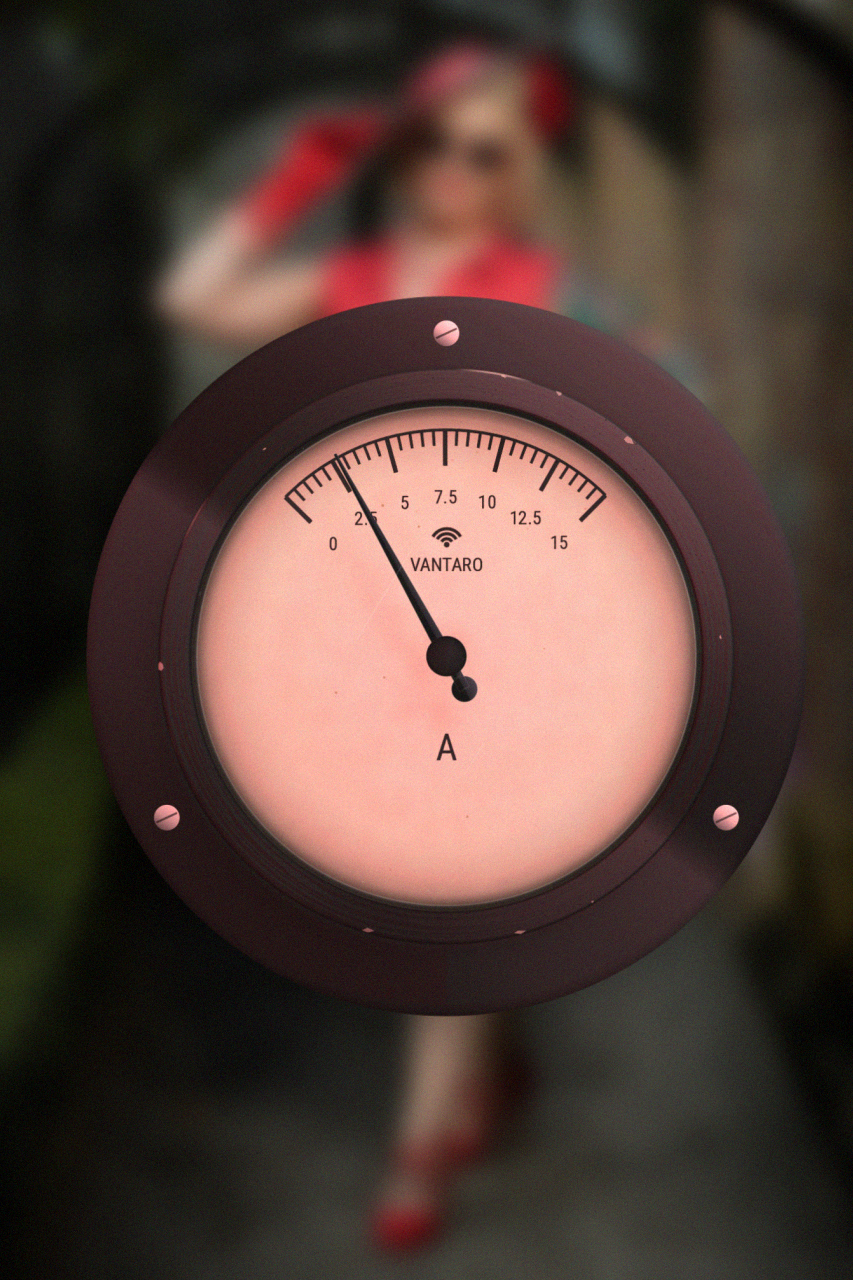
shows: 2.75 A
